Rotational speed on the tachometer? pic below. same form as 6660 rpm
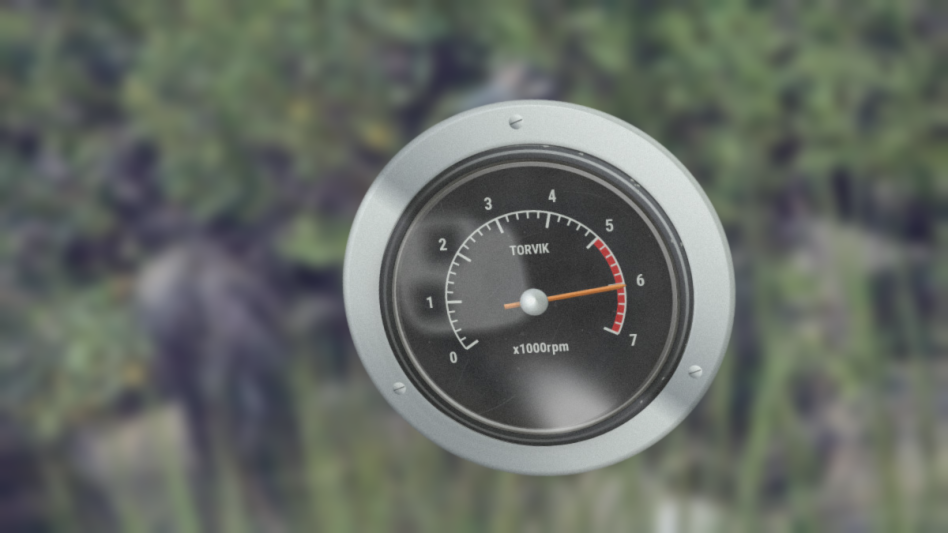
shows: 6000 rpm
